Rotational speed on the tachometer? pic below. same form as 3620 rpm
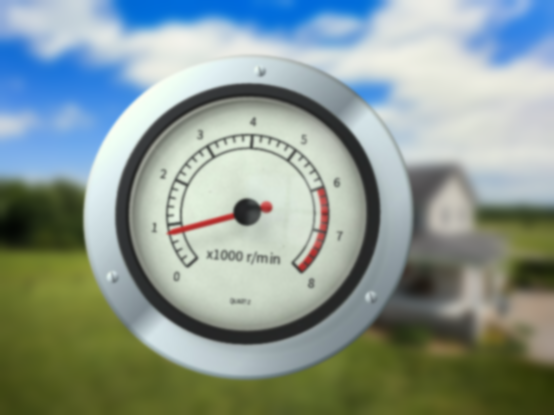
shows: 800 rpm
